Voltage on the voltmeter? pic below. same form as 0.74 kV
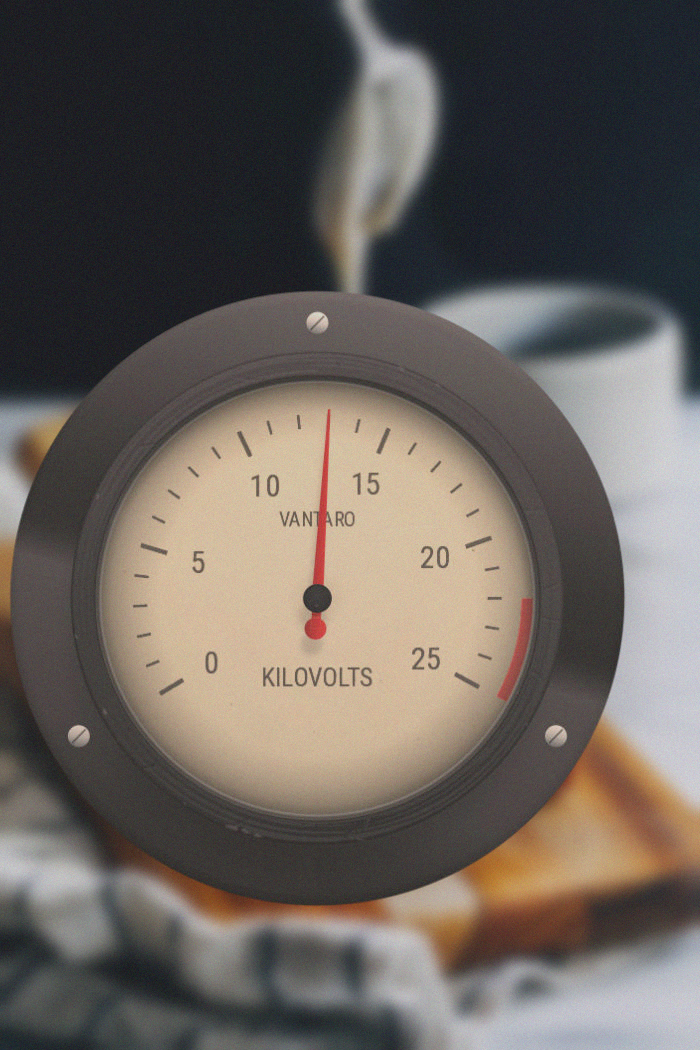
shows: 13 kV
